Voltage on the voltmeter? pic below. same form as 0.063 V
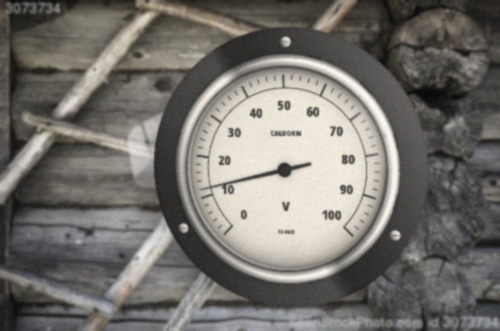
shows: 12 V
